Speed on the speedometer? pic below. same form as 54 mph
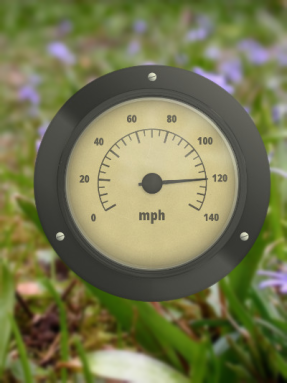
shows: 120 mph
